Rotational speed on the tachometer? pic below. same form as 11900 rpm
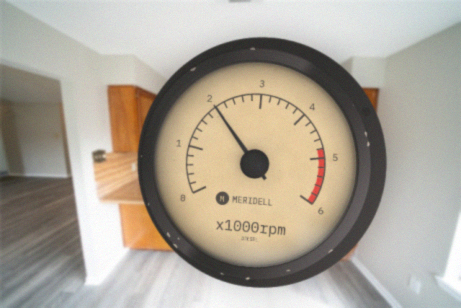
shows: 2000 rpm
